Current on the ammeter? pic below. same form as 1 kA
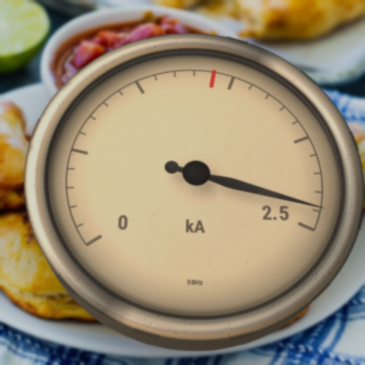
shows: 2.4 kA
